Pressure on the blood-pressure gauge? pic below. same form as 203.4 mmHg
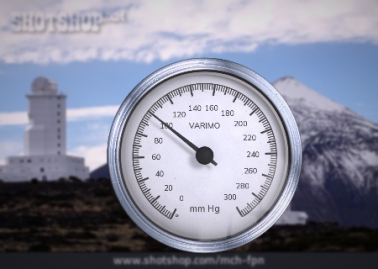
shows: 100 mmHg
